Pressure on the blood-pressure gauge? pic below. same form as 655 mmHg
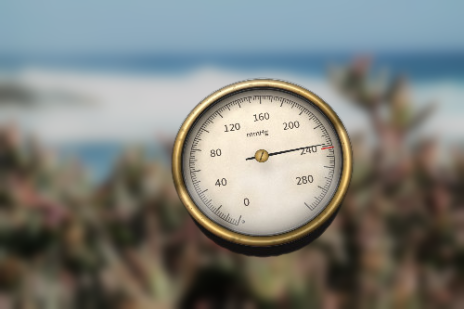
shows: 240 mmHg
